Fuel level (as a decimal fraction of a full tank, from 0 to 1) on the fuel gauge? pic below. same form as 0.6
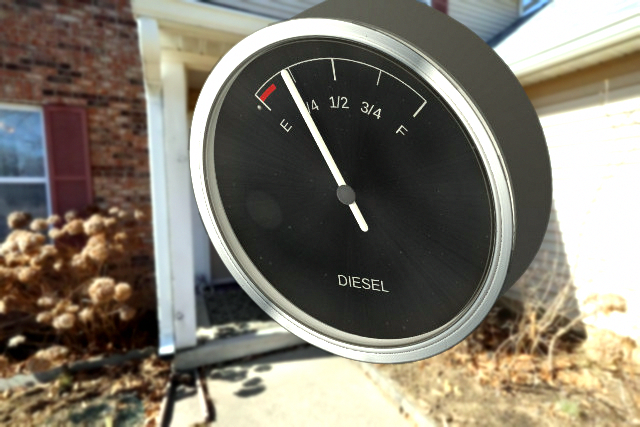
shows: 0.25
